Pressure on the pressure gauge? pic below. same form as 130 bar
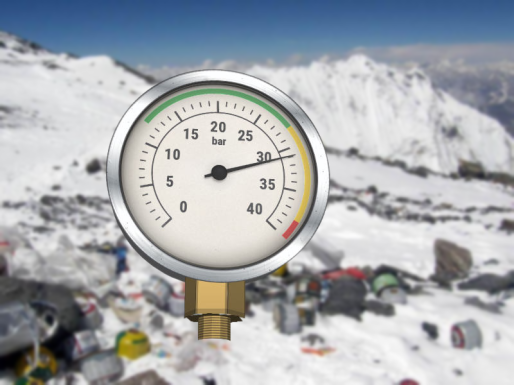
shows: 31 bar
